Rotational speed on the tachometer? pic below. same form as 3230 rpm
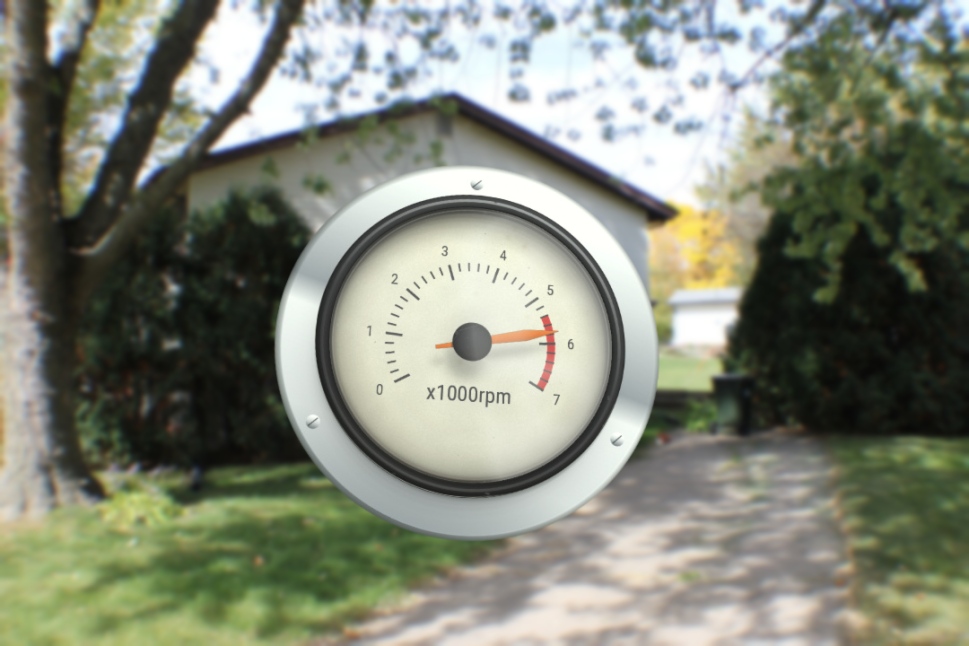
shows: 5800 rpm
